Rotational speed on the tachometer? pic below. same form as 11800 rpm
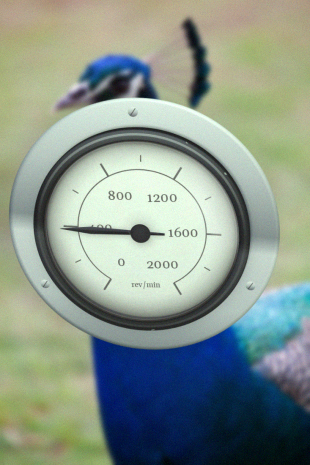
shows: 400 rpm
